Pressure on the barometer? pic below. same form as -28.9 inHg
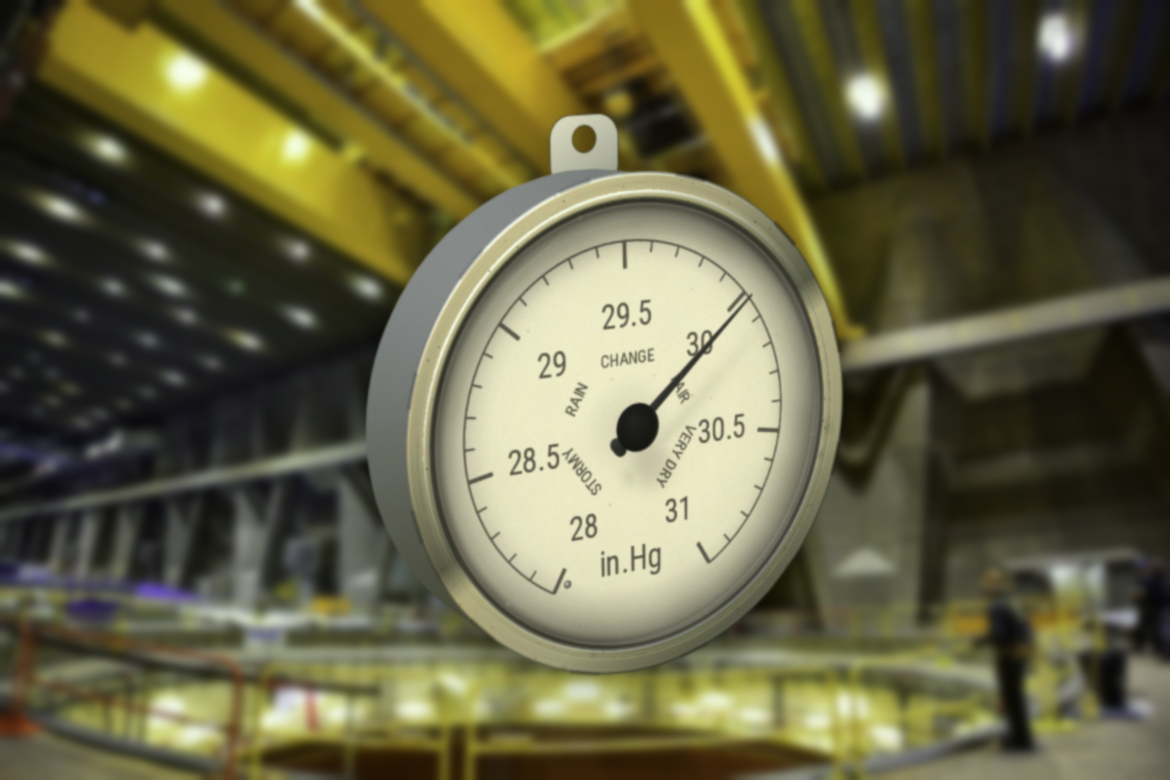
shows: 30 inHg
